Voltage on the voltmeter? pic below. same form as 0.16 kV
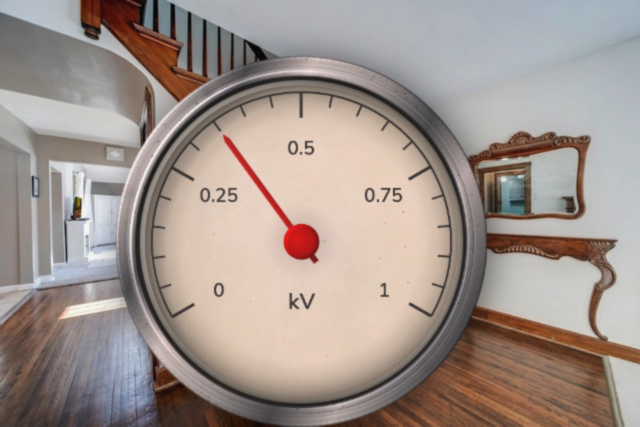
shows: 0.35 kV
